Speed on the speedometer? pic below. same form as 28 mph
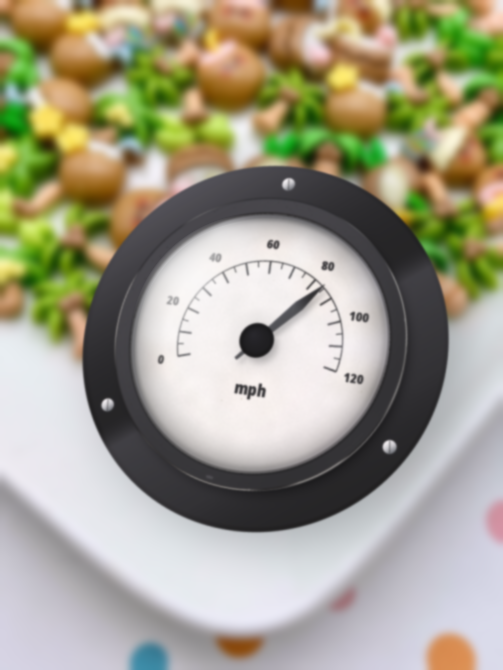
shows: 85 mph
